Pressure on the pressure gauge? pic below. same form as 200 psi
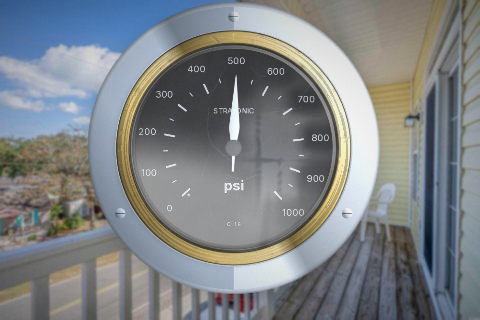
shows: 500 psi
